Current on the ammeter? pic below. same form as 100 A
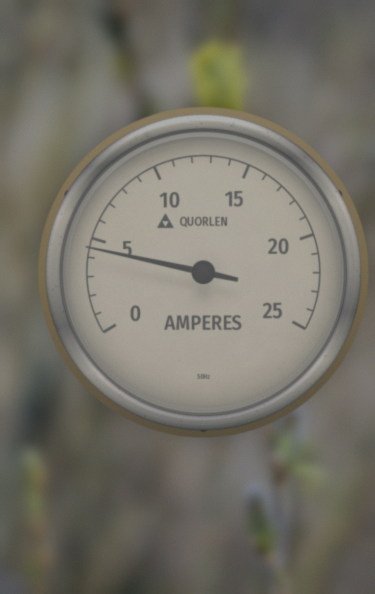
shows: 4.5 A
